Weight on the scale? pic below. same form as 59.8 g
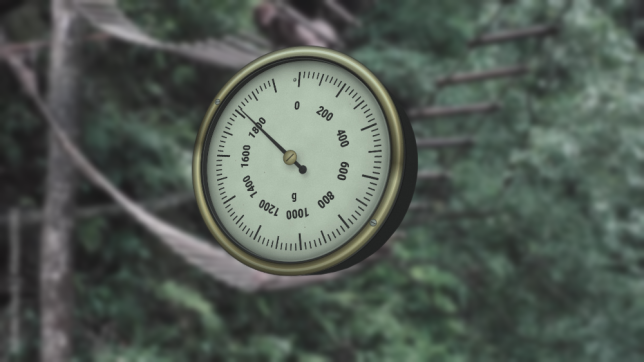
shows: 1820 g
